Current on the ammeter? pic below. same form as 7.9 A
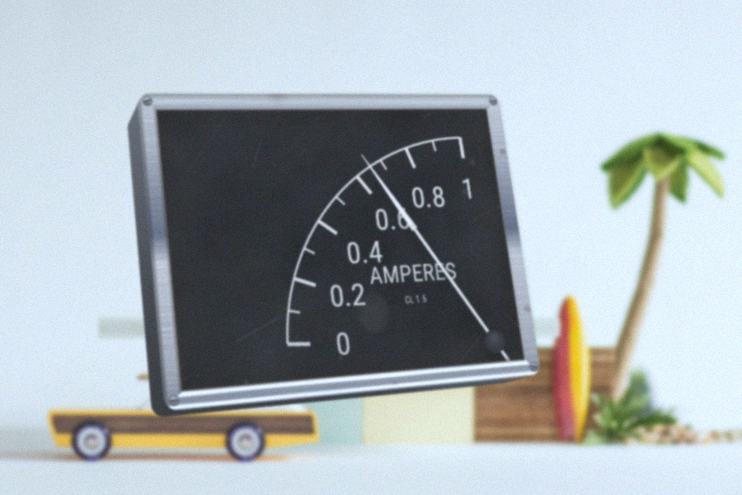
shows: 0.65 A
